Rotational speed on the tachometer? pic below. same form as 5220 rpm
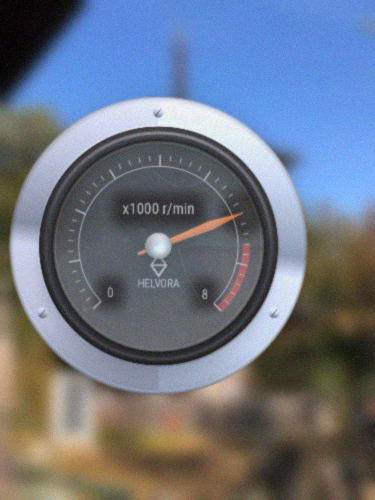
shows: 6000 rpm
